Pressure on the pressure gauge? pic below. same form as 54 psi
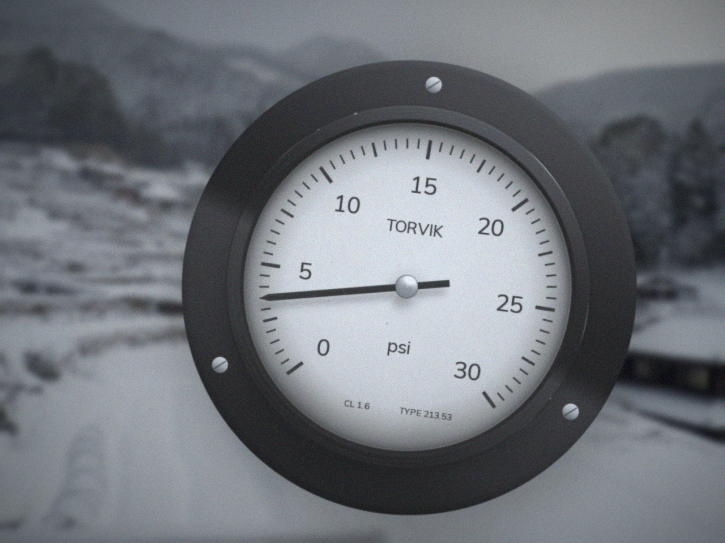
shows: 3.5 psi
